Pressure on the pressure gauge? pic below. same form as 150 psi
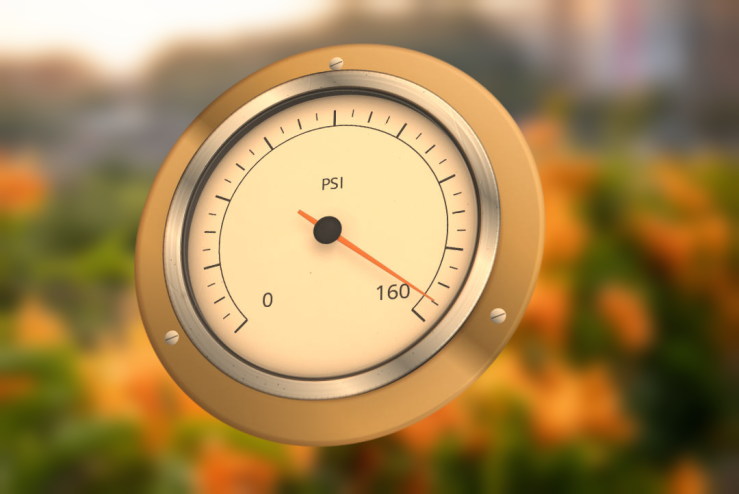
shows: 155 psi
